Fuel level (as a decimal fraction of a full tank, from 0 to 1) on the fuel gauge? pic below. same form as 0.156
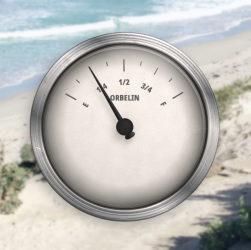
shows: 0.25
